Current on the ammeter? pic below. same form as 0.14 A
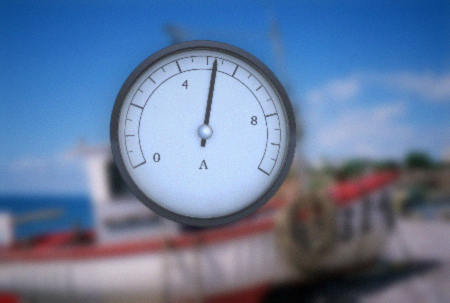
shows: 5.25 A
